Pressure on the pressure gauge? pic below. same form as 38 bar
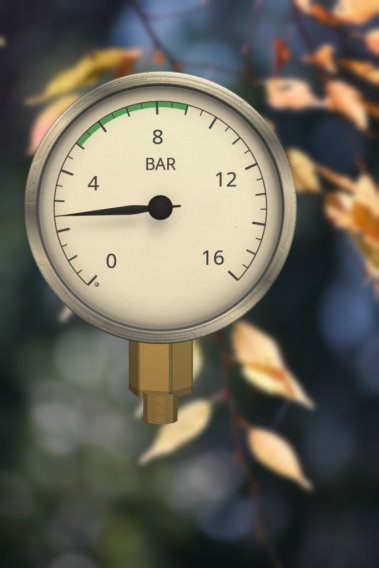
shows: 2.5 bar
